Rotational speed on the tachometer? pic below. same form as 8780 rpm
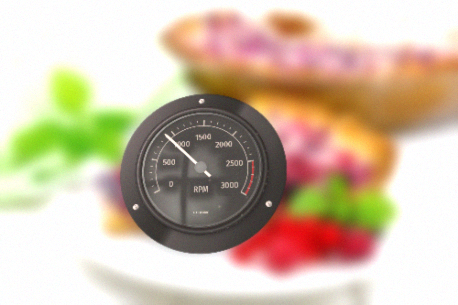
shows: 900 rpm
